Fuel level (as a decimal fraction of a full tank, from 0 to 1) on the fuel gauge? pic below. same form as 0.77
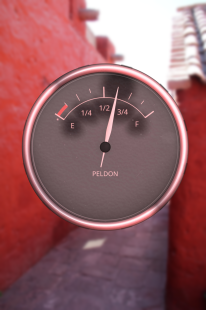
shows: 0.625
